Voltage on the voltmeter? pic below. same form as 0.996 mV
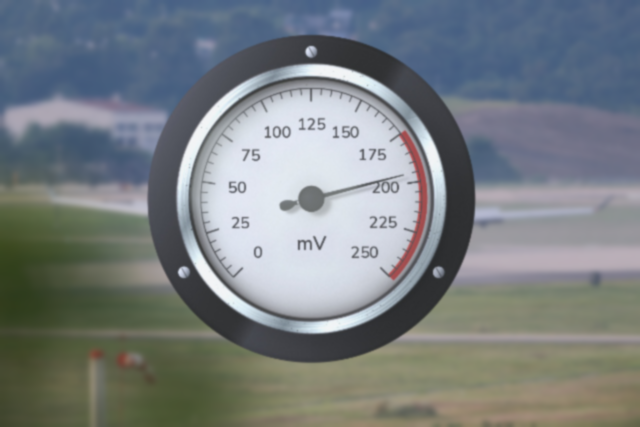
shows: 195 mV
